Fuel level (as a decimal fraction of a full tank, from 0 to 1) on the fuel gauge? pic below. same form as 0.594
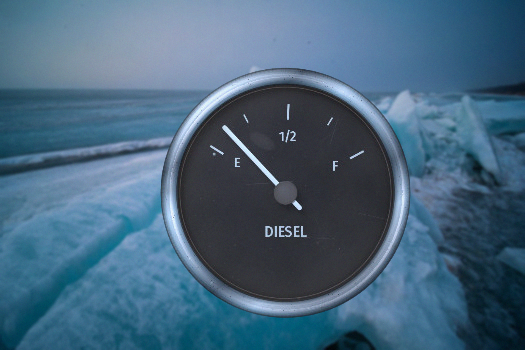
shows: 0.125
